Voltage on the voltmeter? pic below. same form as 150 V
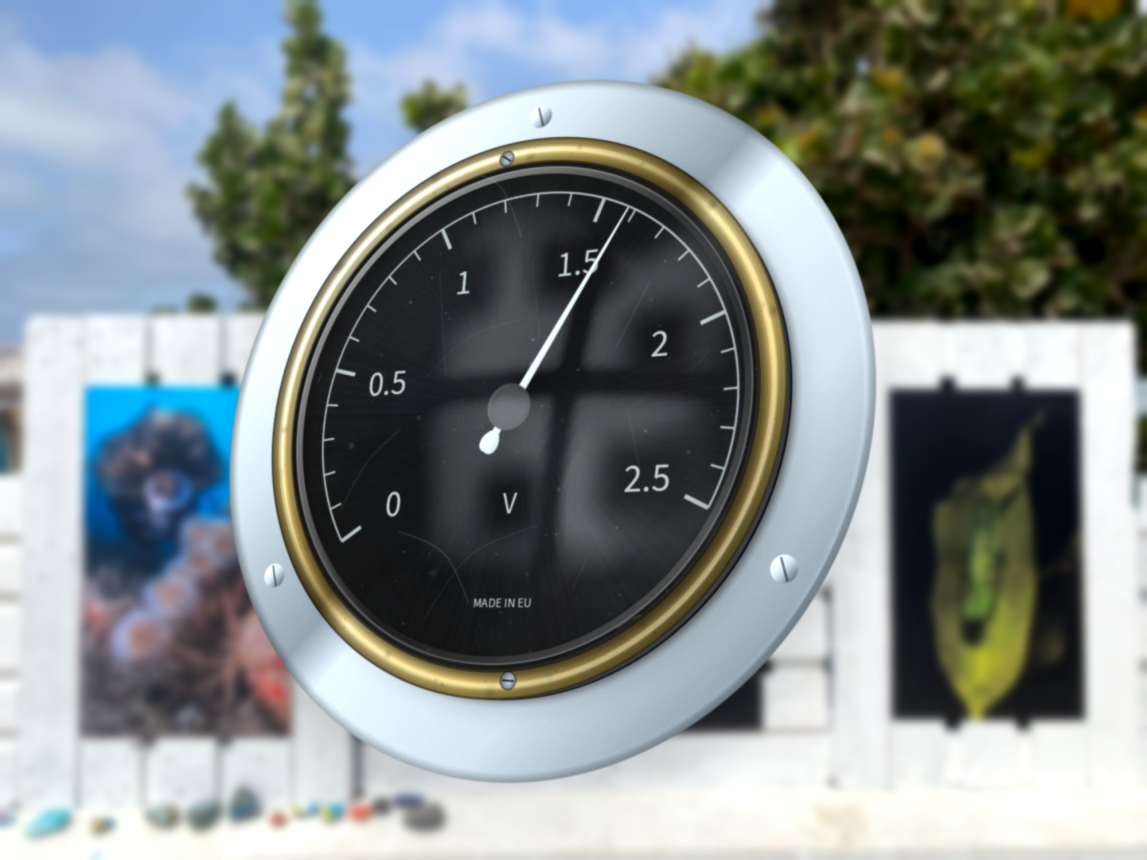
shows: 1.6 V
